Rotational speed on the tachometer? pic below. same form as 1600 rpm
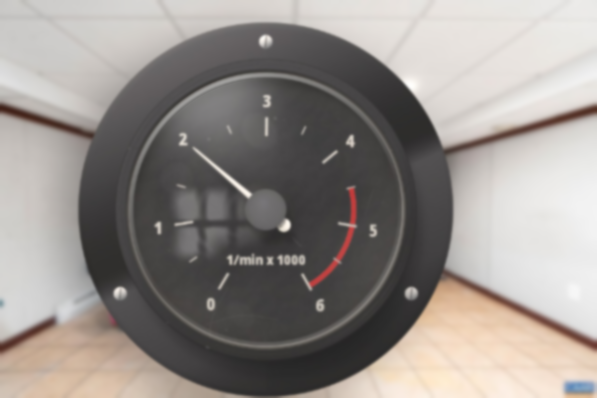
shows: 2000 rpm
